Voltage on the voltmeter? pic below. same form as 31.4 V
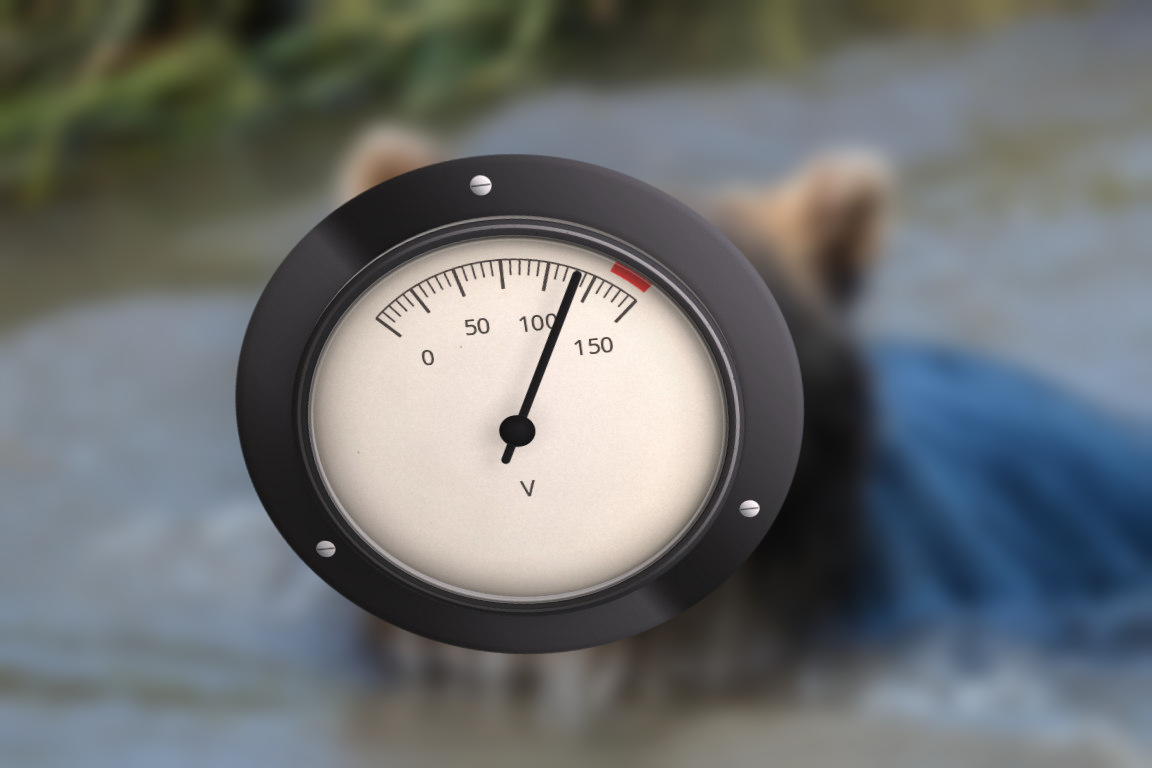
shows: 115 V
